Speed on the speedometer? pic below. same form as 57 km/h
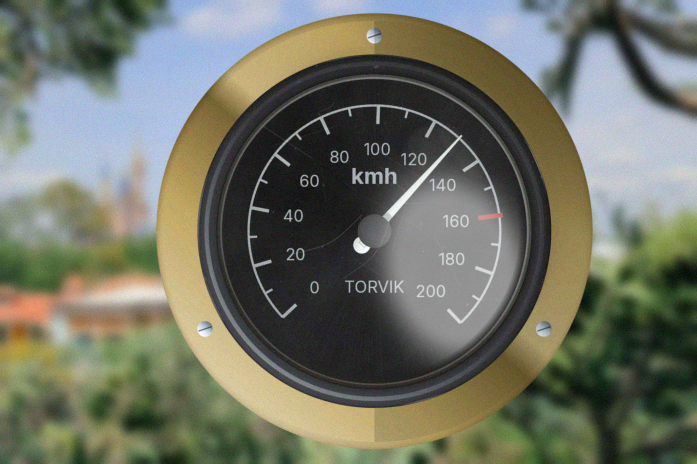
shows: 130 km/h
